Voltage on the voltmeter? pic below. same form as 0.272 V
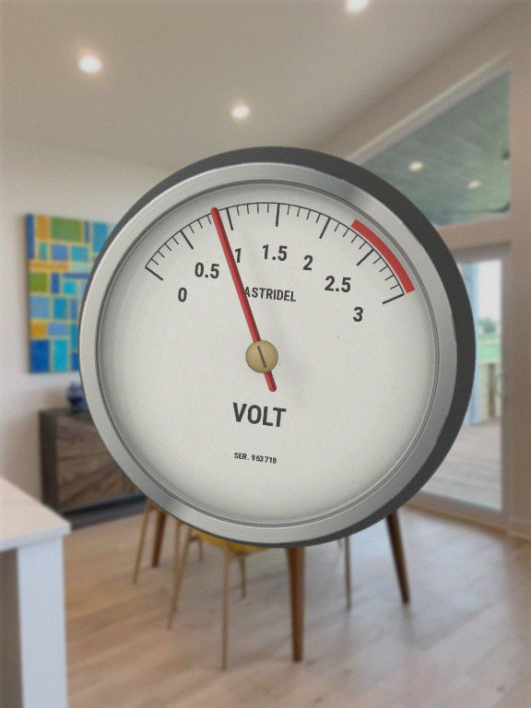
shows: 0.9 V
